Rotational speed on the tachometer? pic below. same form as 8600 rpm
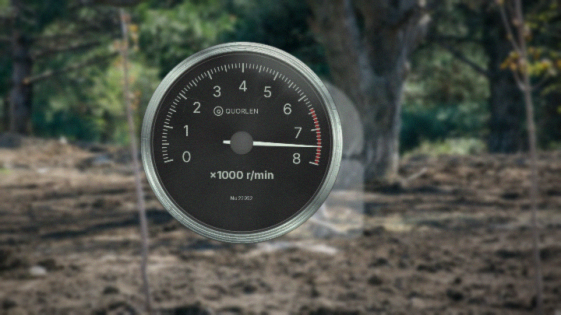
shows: 7500 rpm
